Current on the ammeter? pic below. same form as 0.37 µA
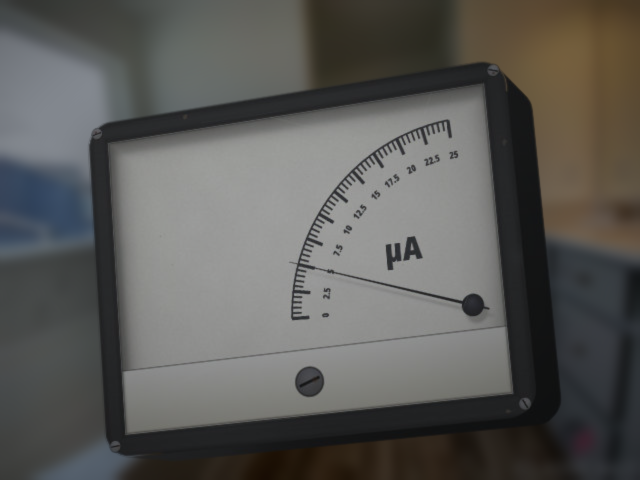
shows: 5 µA
